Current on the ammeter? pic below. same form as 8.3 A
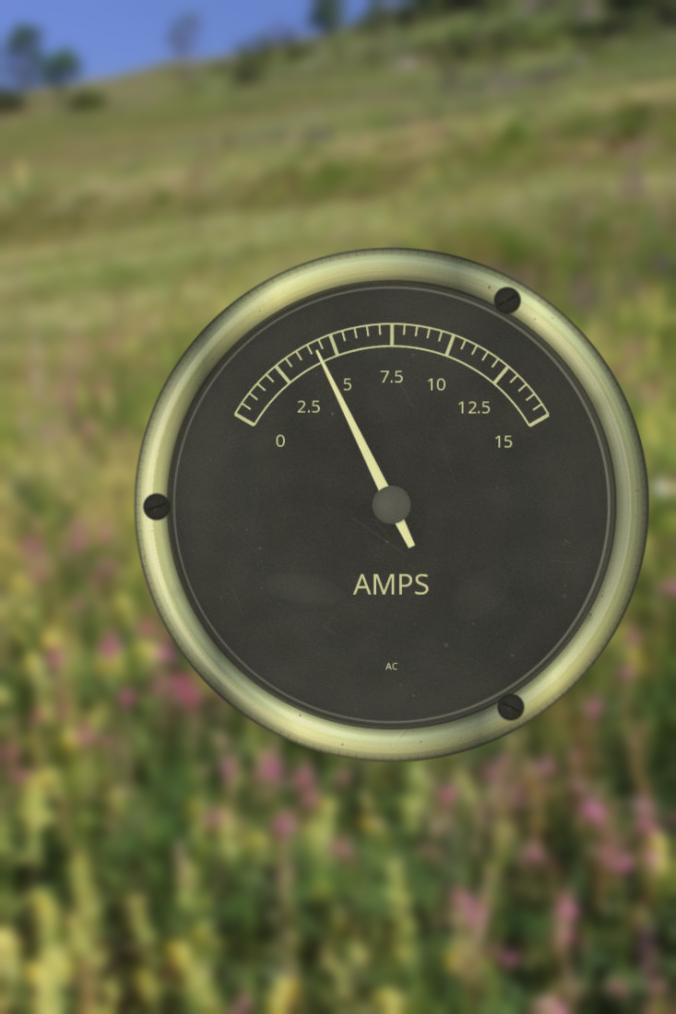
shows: 4.25 A
